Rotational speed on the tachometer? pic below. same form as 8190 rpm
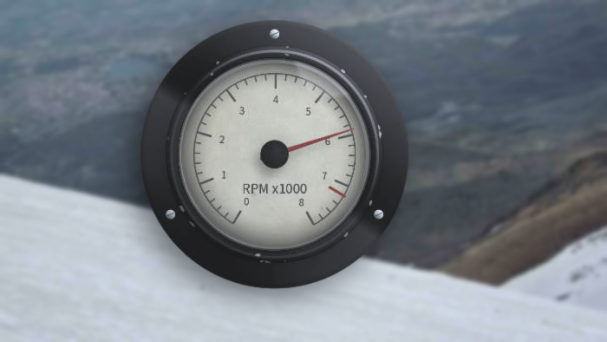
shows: 5900 rpm
